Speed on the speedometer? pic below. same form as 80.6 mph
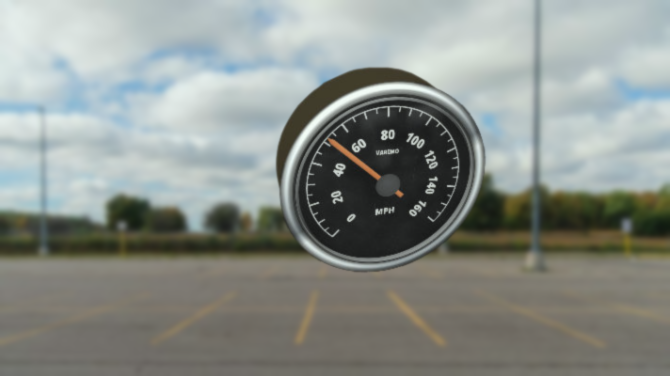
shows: 52.5 mph
